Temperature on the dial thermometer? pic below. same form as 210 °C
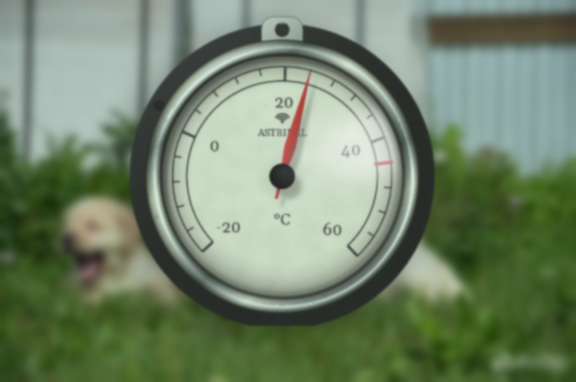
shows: 24 °C
